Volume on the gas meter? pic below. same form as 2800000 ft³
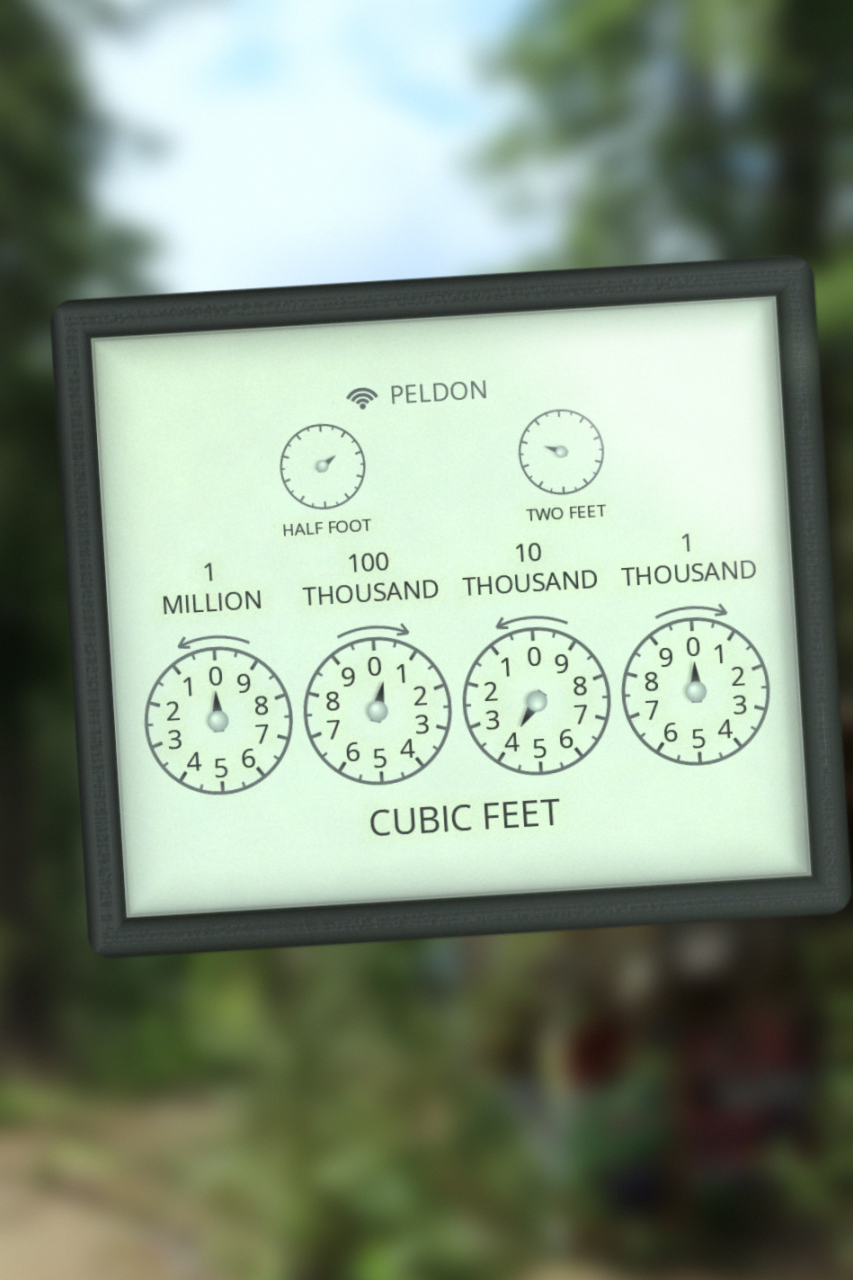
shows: 4000 ft³
